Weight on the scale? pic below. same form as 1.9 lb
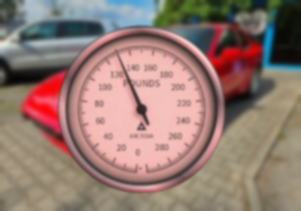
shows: 130 lb
